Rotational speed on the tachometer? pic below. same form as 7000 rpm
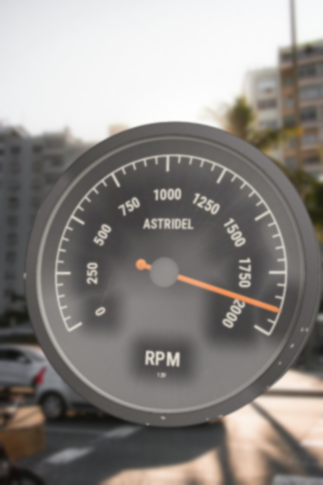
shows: 1900 rpm
